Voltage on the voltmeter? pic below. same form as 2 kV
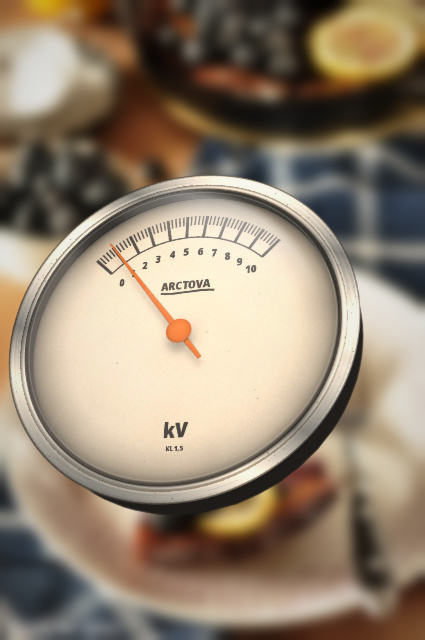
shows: 1 kV
